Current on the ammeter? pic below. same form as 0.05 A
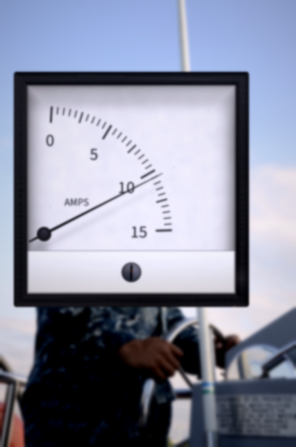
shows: 10.5 A
